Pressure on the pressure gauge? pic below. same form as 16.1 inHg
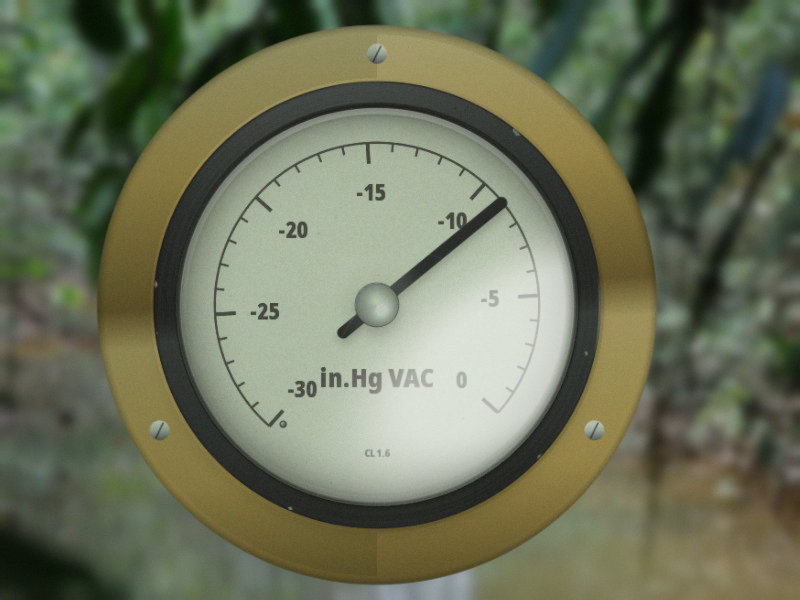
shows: -9 inHg
